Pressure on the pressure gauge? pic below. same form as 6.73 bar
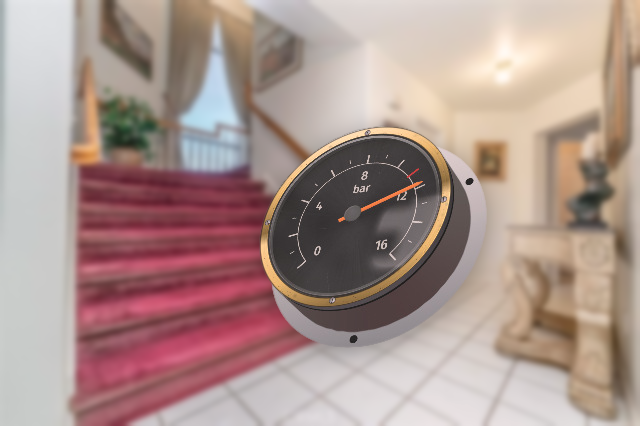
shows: 12 bar
